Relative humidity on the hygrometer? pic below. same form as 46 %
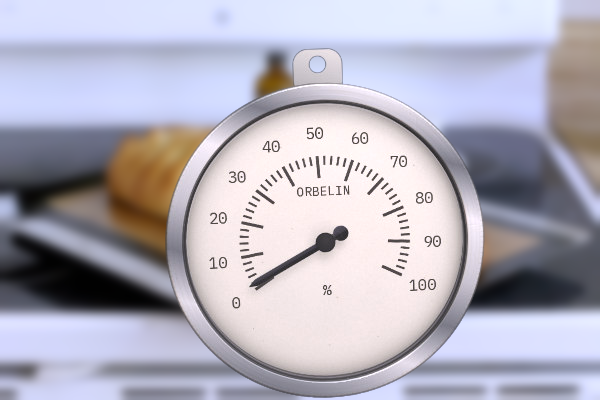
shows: 2 %
